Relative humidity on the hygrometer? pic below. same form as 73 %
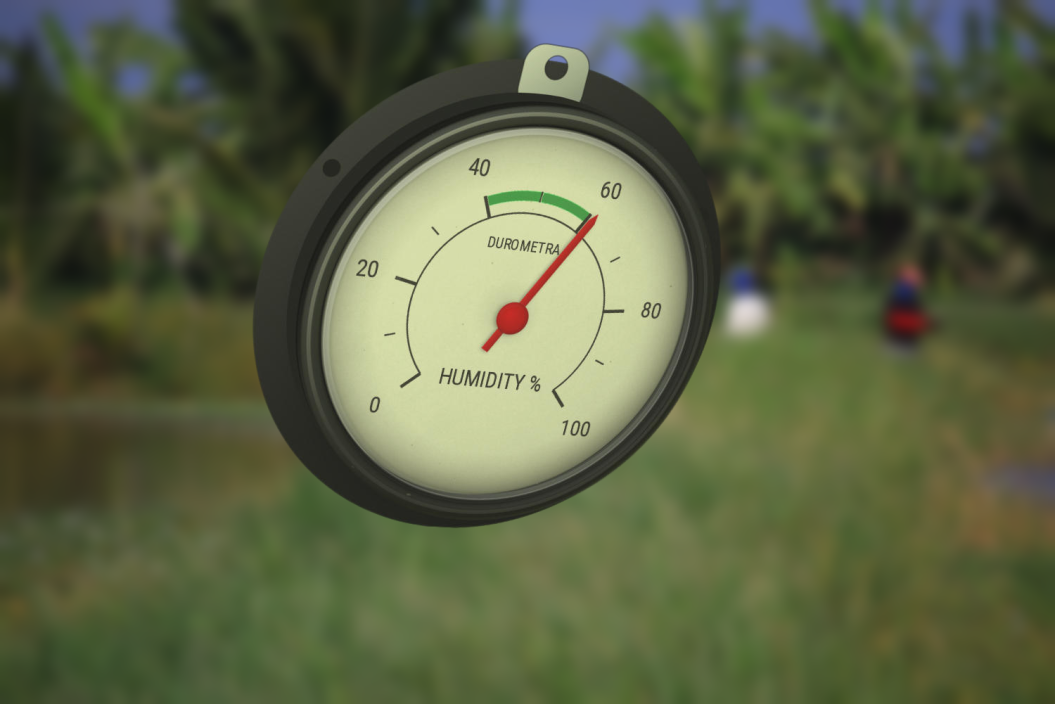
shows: 60 %
